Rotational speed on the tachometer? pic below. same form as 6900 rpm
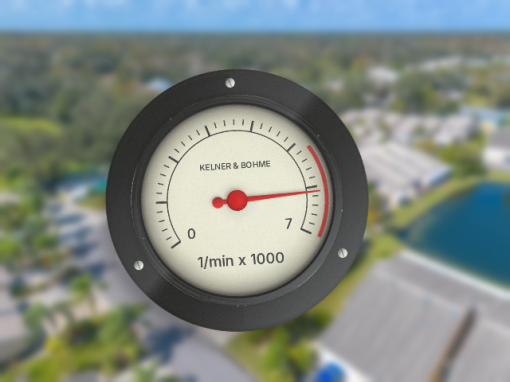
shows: 6100 rpm
